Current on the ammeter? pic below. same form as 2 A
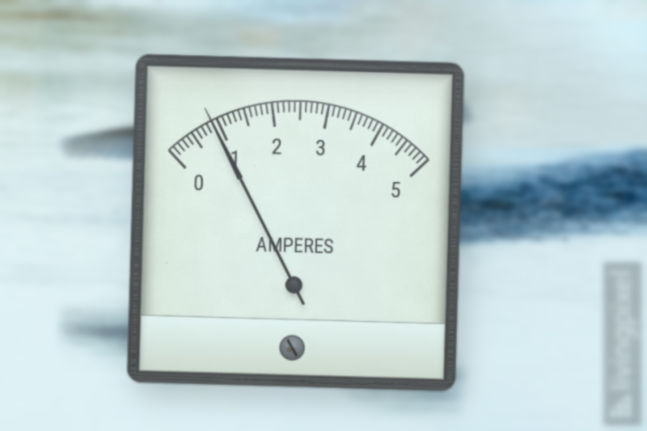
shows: 0.9 A
